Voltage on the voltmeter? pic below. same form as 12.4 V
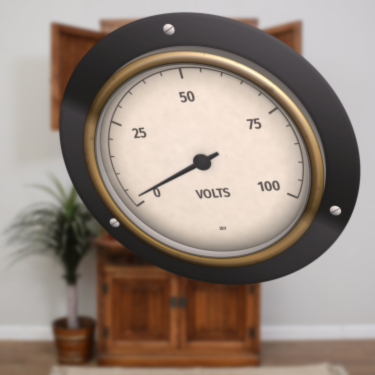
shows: 2.5 V
